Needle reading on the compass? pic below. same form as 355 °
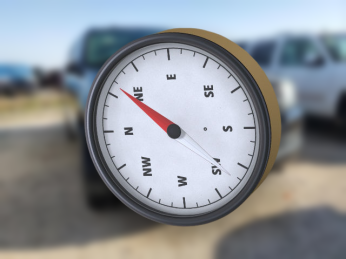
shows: 40 °
